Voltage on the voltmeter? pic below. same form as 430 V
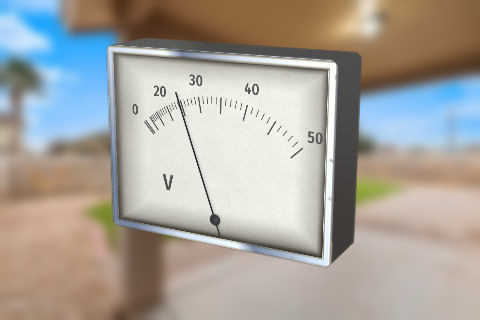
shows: 25 V
